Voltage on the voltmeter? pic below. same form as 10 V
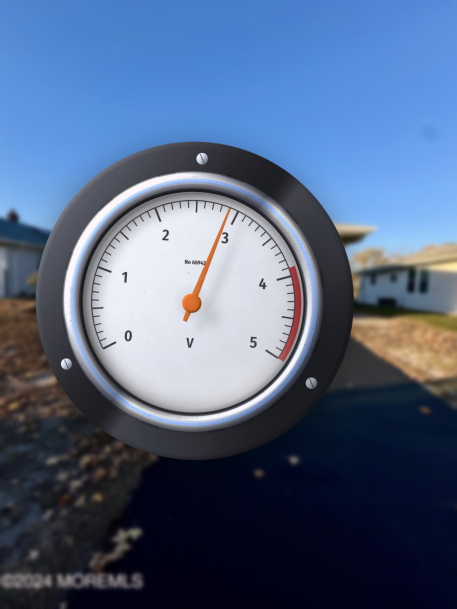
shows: 2.9 V
